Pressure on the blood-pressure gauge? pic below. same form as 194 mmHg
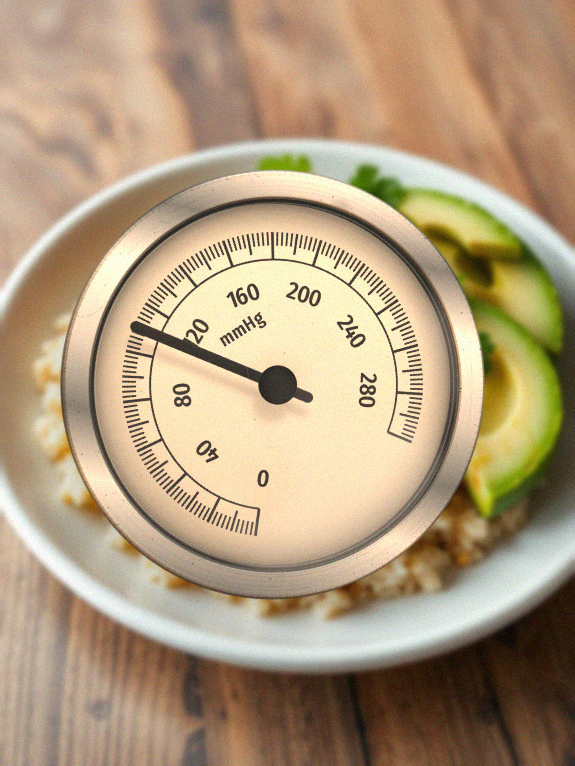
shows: 110 mmHg
